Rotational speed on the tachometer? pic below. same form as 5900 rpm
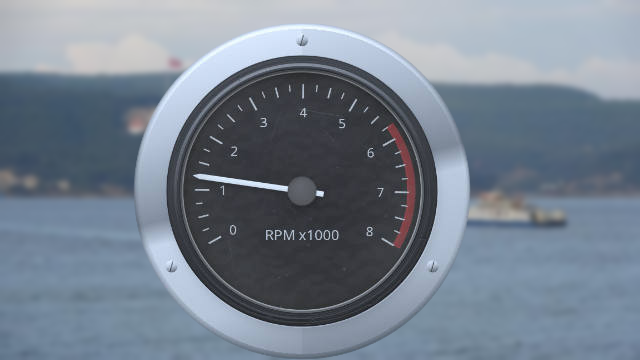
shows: 1250 rpm
